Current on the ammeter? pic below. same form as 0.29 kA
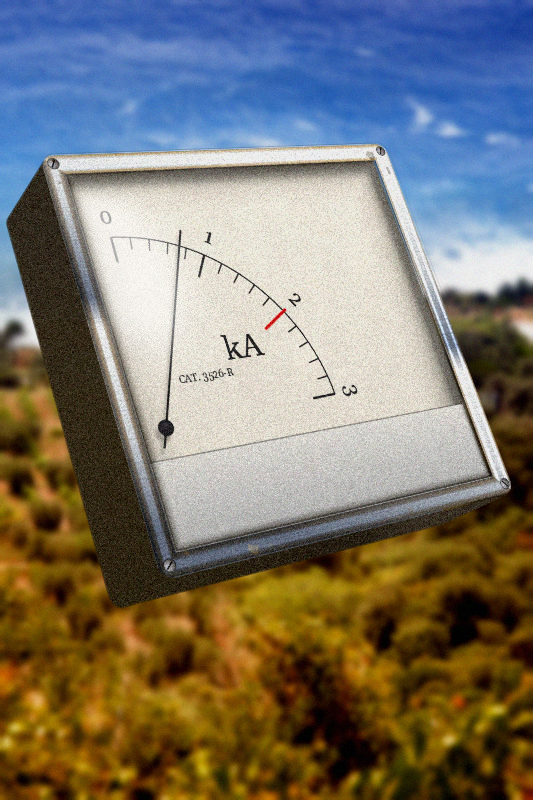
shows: 0.7 kA
